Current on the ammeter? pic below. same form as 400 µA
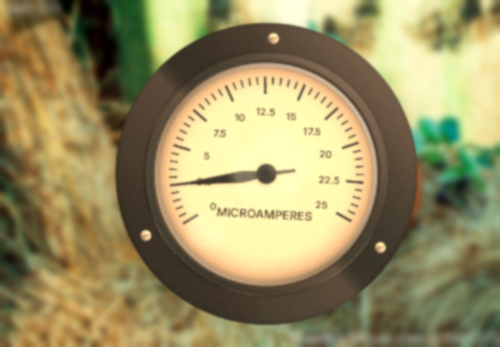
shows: 2.5 µA
